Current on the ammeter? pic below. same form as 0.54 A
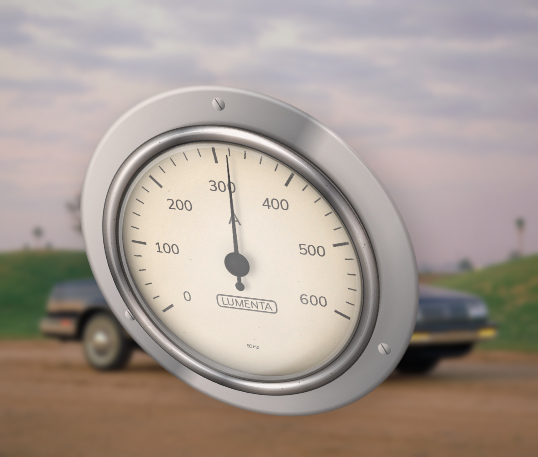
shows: 320 A
